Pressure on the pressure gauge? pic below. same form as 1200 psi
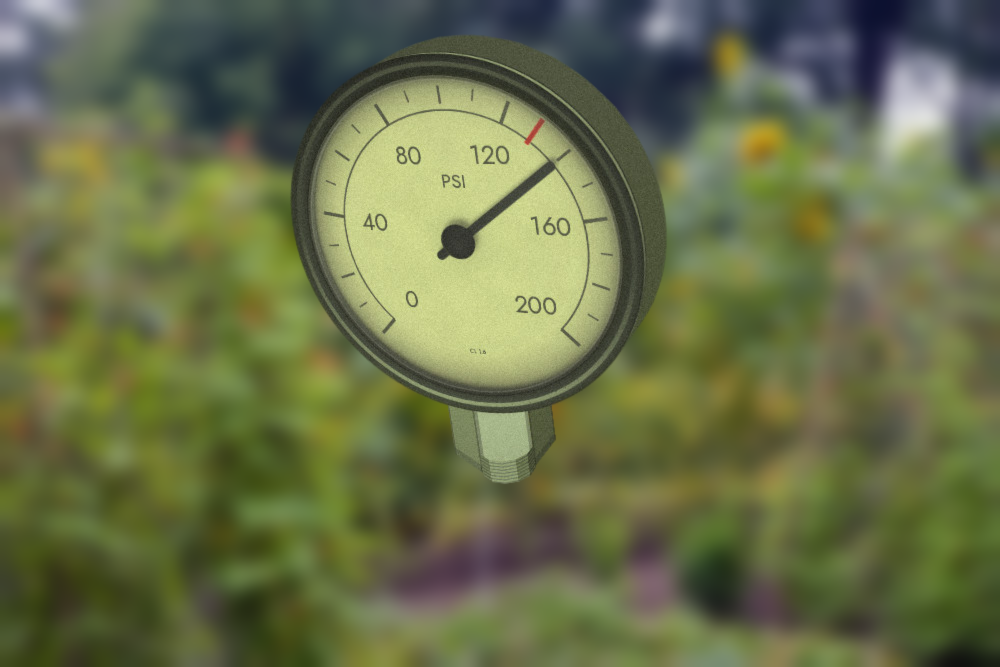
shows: 140 psi
